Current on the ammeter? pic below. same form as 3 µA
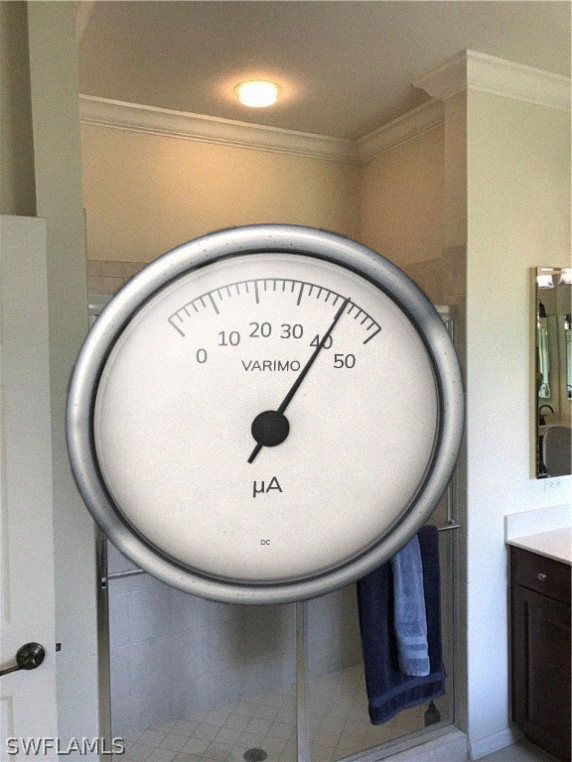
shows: 40 µA
